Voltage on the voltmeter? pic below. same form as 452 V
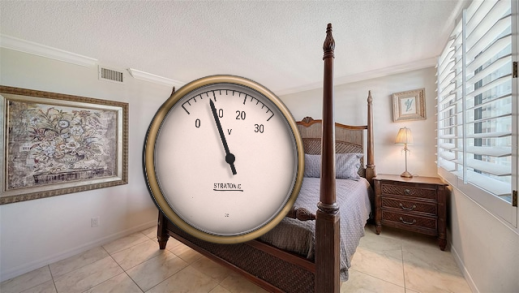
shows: 8 V
